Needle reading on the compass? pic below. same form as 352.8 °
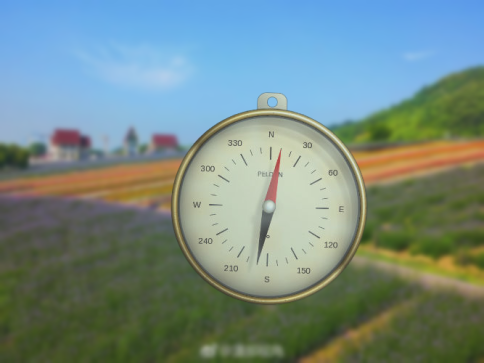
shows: 10 °
